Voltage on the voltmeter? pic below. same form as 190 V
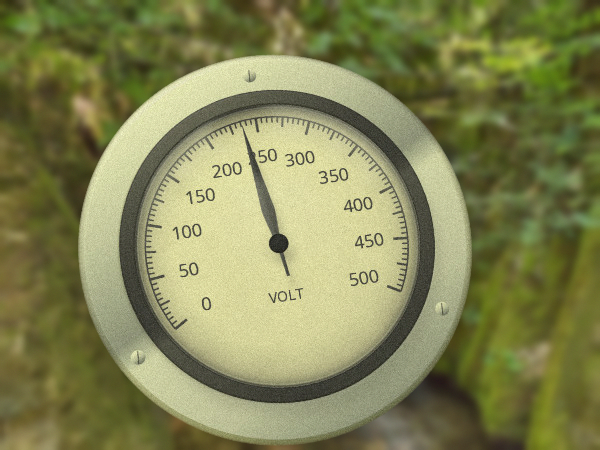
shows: 235 V
